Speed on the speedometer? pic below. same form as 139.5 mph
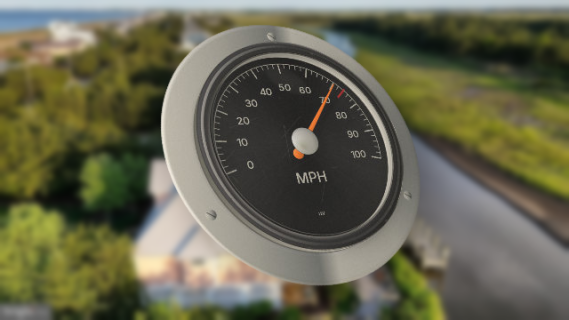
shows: 70 mph
